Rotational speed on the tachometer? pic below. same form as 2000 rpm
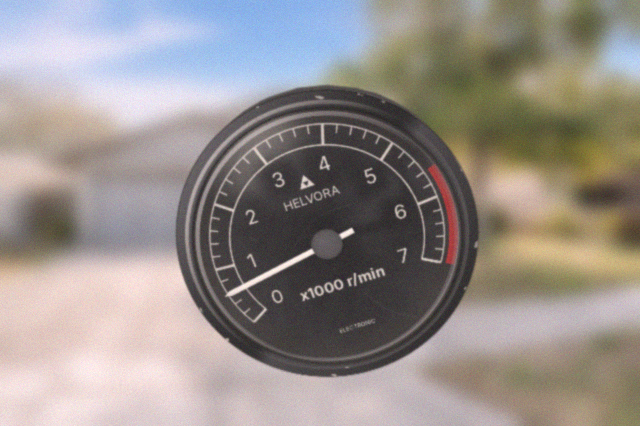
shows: 600 rpm
